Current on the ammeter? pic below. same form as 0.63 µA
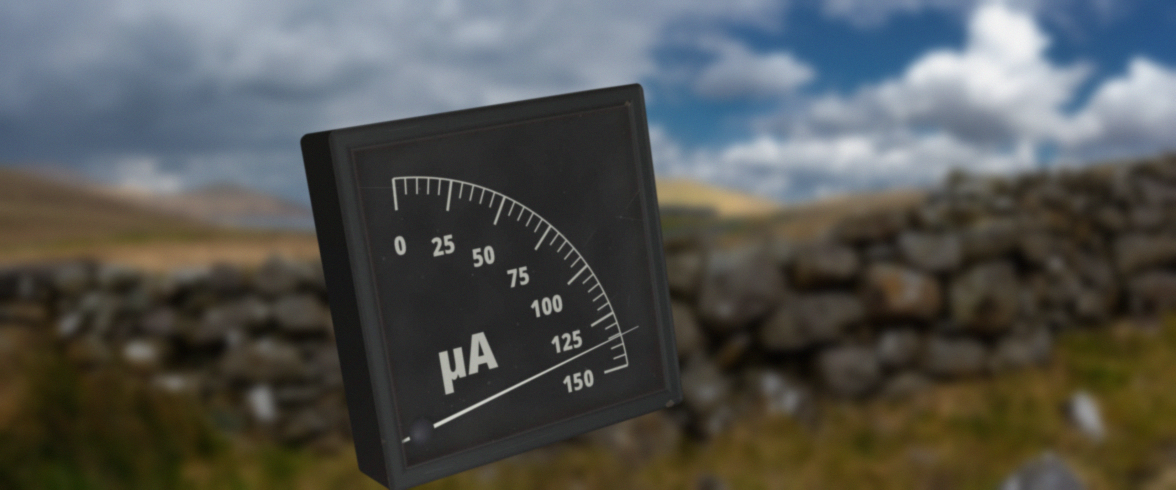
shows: 135 µA
